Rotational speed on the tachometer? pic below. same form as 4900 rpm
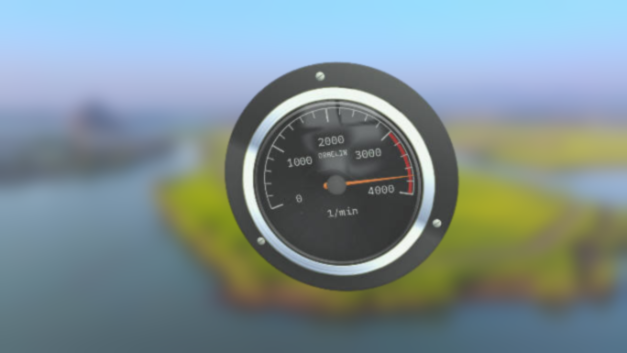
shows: 3700 rpm
